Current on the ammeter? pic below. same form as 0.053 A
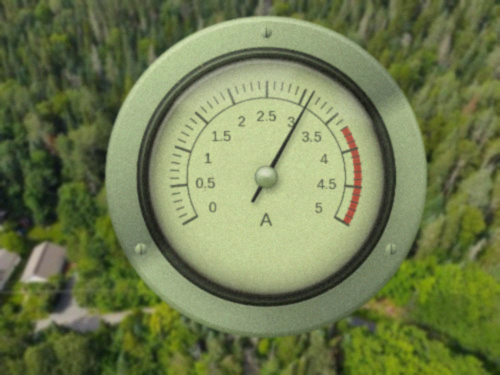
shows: 3.1 A
